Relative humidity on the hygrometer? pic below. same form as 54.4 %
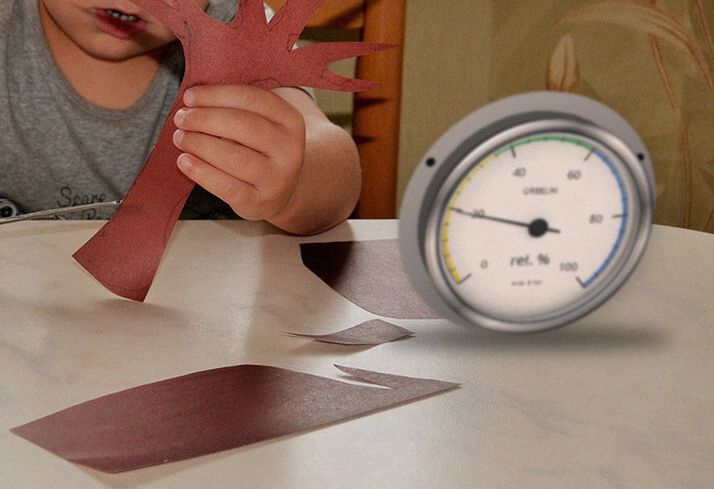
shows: 20 %
